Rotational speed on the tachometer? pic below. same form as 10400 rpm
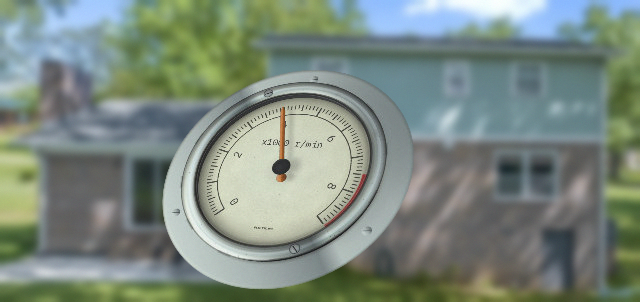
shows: 4000 rpm
